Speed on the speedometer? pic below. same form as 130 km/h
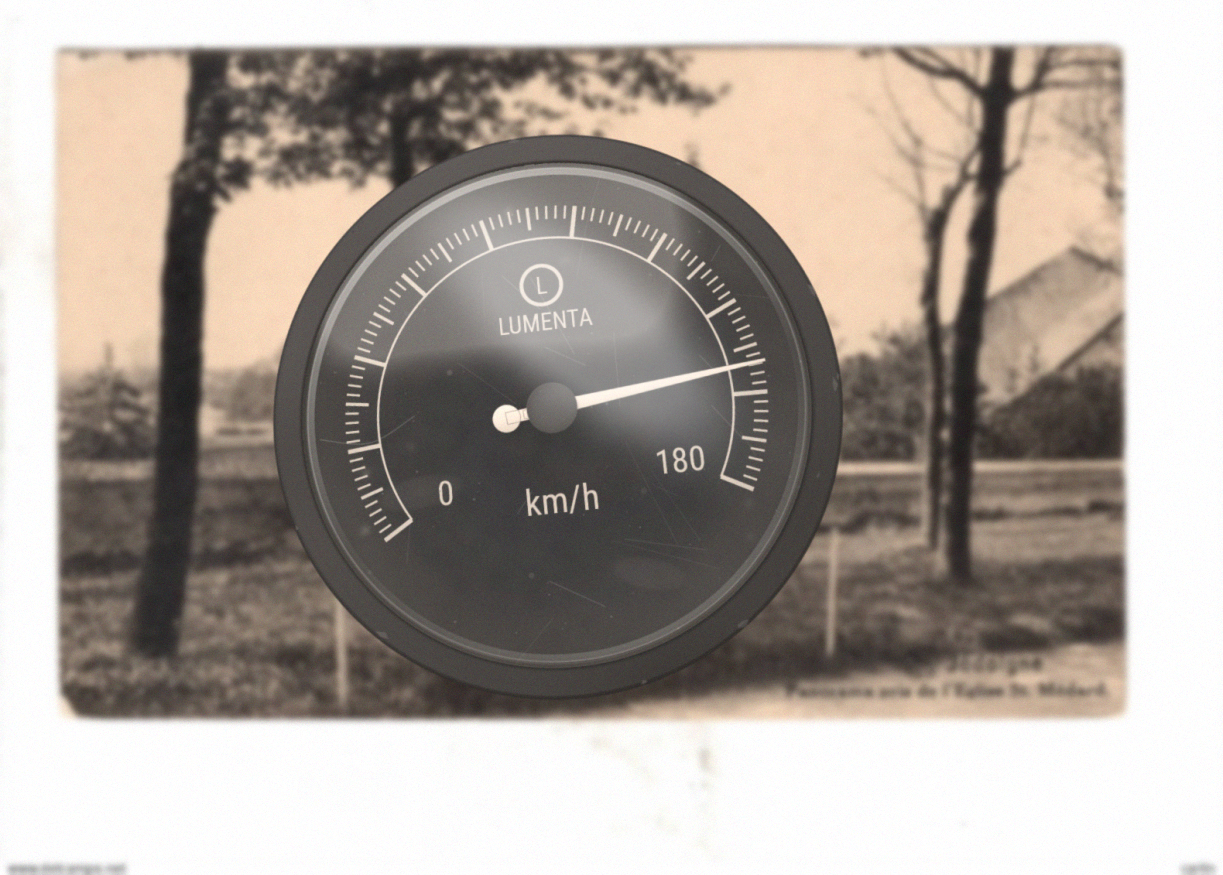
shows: 154 km/h
